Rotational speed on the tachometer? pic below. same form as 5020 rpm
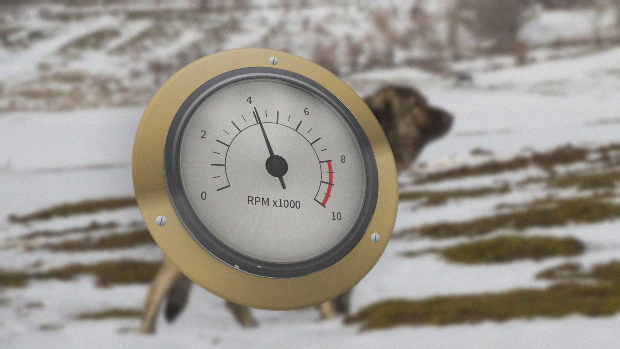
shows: 4000 rpm
